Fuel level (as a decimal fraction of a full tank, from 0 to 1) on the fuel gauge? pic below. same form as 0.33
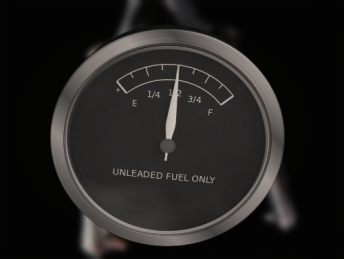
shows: 0.5
